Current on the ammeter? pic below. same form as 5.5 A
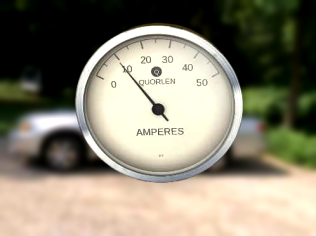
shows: 10 A
